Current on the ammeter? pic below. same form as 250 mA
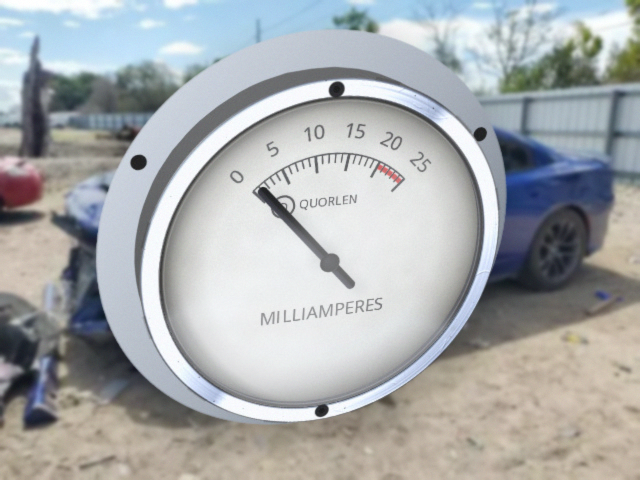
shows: 1 mA
